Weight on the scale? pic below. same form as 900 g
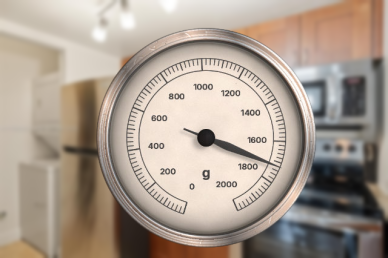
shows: 1720 g
